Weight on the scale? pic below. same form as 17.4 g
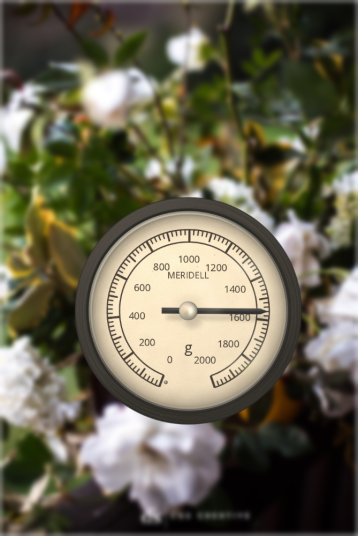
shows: 1560 g
